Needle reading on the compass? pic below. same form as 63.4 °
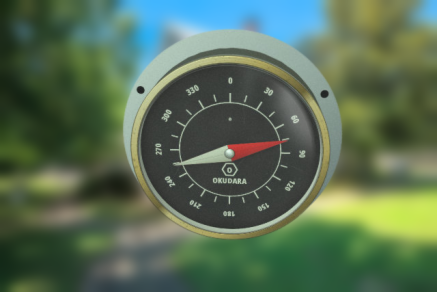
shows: 75 °
